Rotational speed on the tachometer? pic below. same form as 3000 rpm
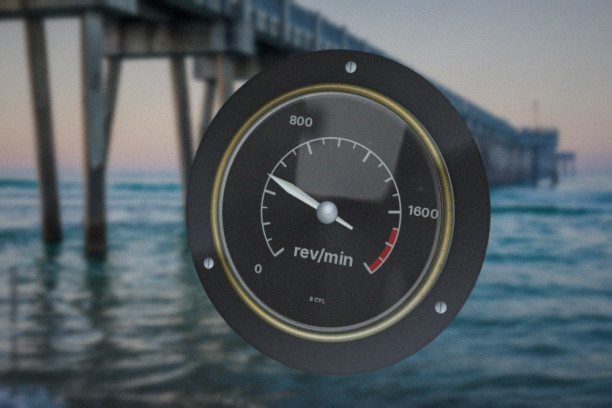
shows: 500 rpm
